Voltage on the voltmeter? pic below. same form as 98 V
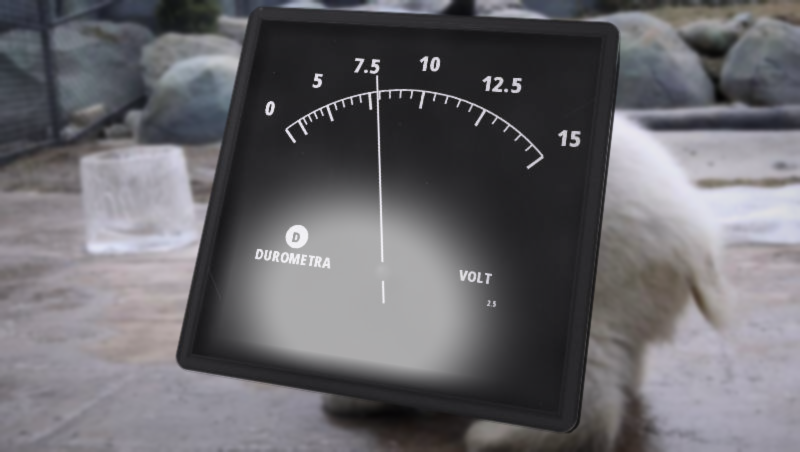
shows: 8 V
